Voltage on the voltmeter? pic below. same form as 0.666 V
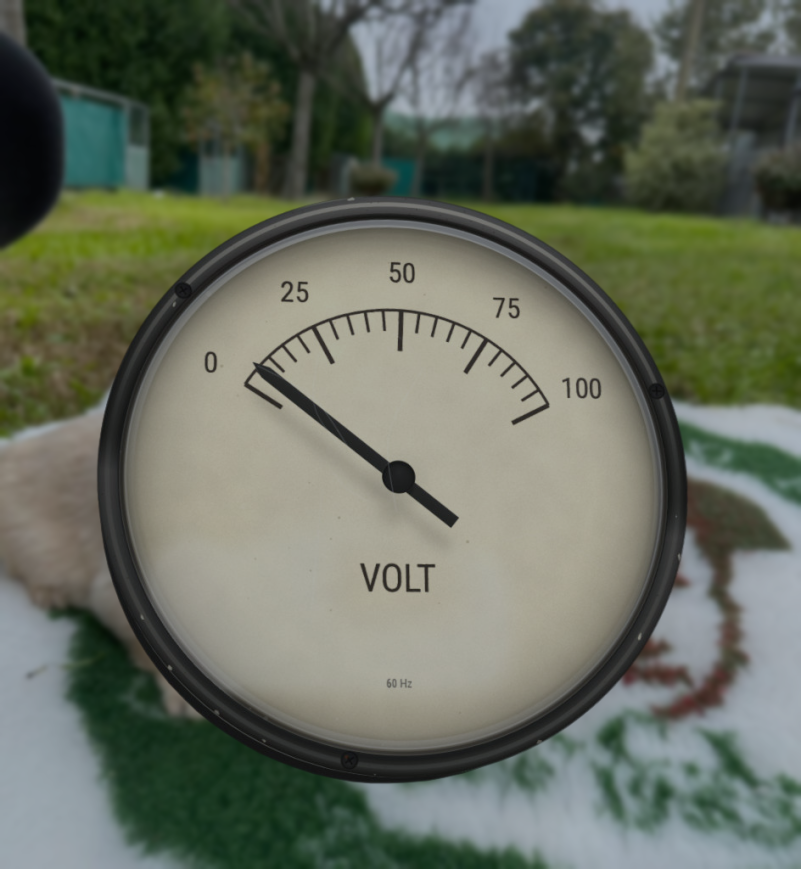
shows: 5 V
